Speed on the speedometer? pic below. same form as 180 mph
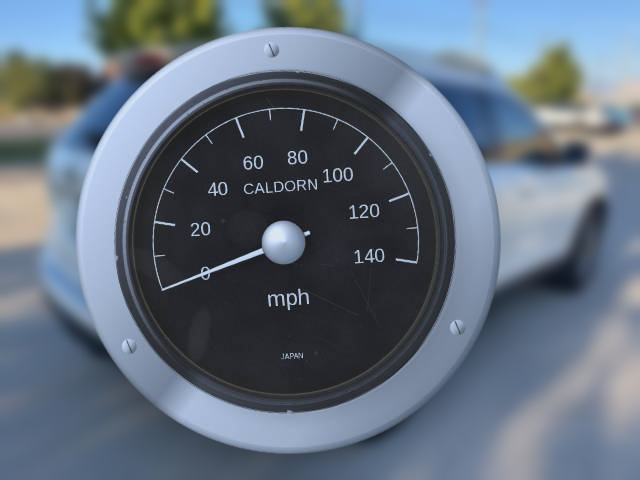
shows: 0 mph
